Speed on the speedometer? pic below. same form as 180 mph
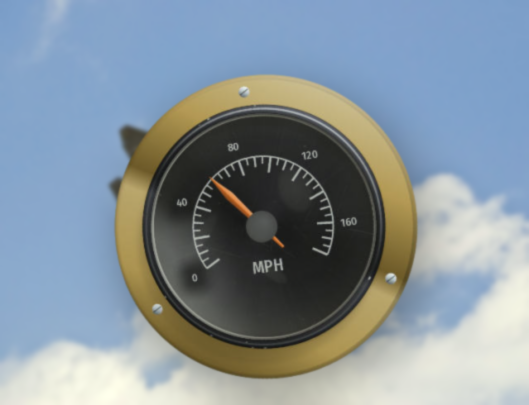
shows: 60 mph
